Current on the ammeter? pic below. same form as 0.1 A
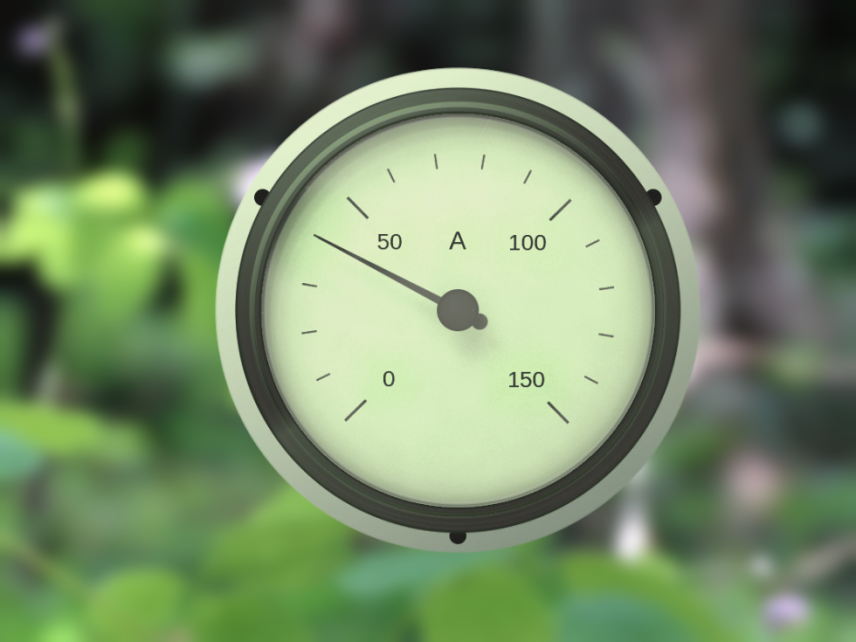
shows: 40 A
